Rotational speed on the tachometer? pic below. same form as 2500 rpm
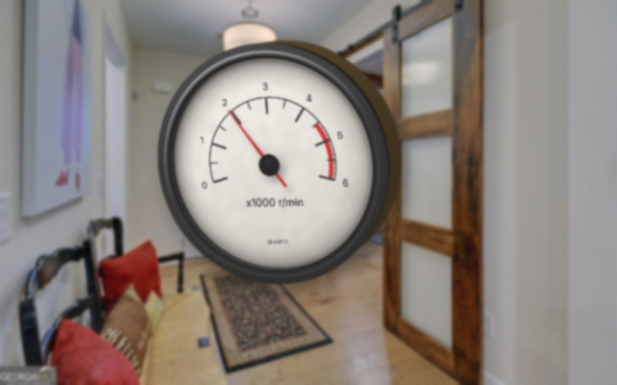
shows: 2000 rpm
